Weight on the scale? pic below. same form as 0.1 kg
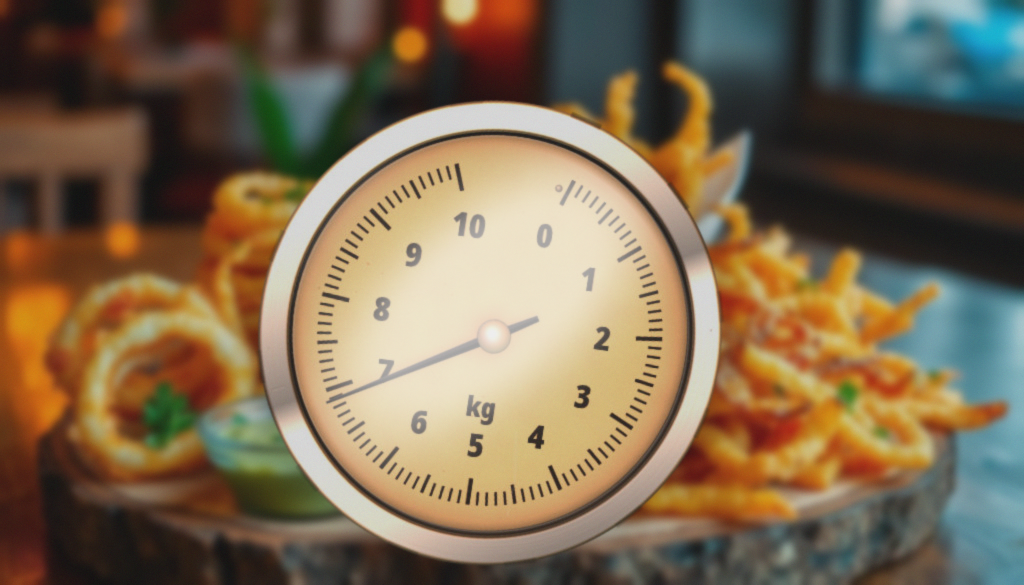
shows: 6.9 kg
